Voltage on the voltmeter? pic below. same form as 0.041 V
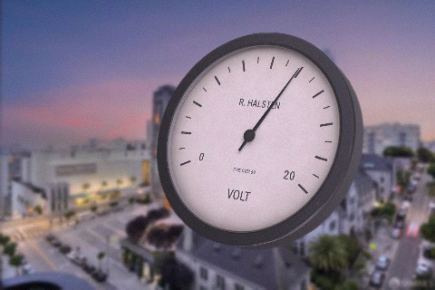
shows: 12 V
